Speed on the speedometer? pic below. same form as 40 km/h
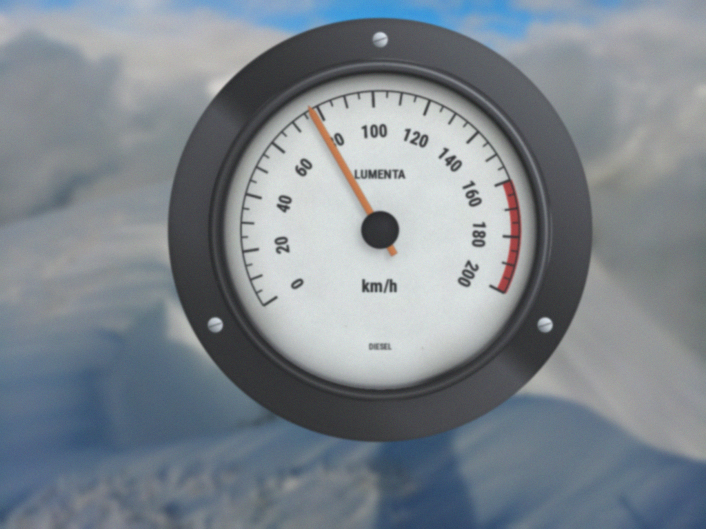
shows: 77.5 km/h
